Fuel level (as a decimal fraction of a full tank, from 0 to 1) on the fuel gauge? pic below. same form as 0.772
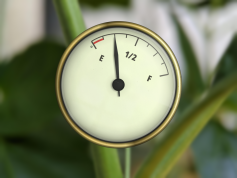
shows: 0.25
